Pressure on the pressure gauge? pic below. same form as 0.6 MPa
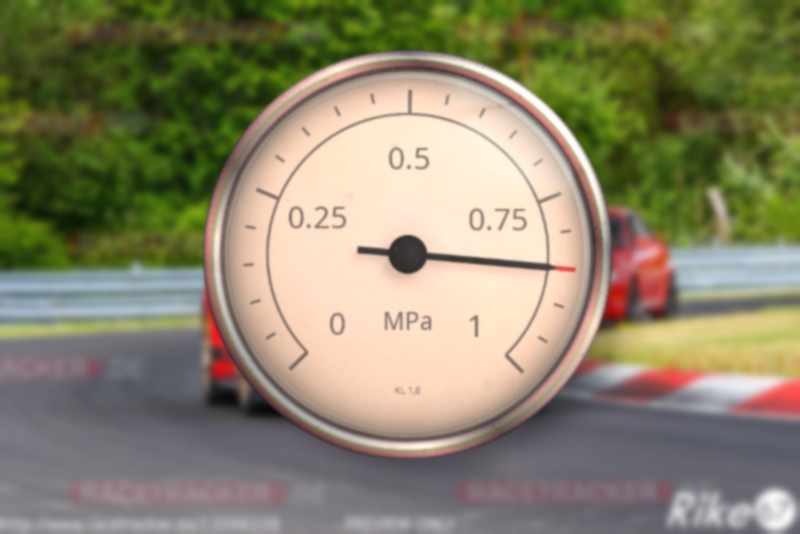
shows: 0.85 MPa
